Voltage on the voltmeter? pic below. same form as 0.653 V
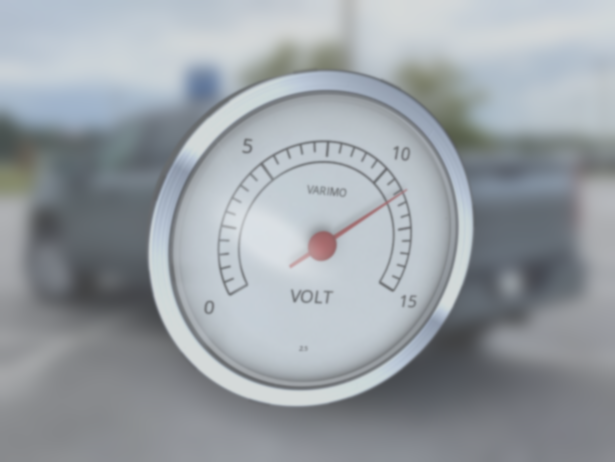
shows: 11 V
